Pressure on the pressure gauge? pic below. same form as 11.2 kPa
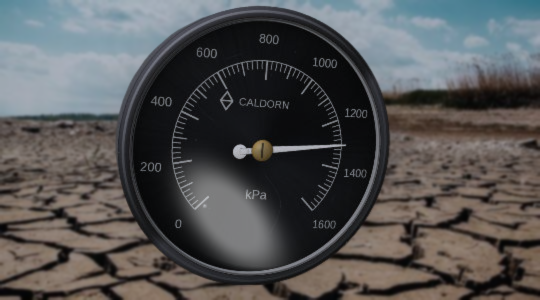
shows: 1300 kPa
